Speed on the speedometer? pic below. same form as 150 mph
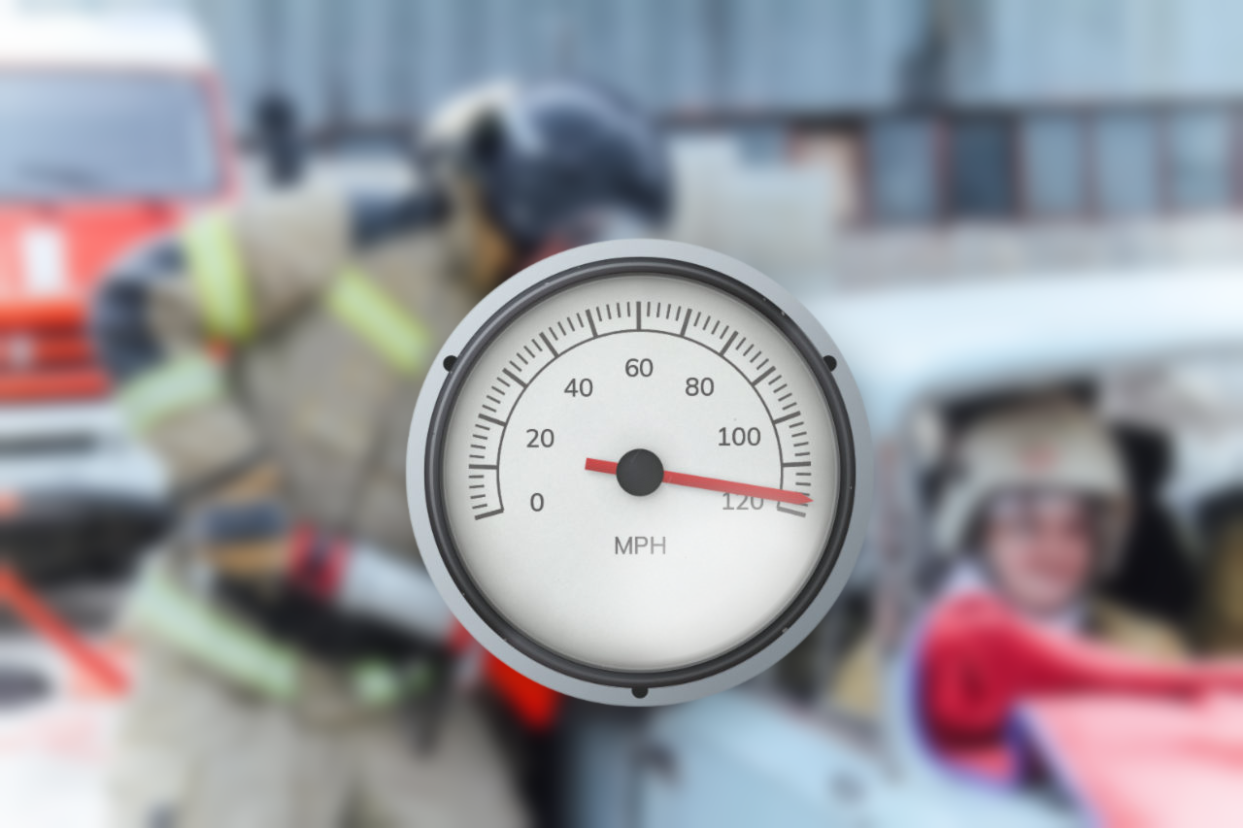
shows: 117 mph
